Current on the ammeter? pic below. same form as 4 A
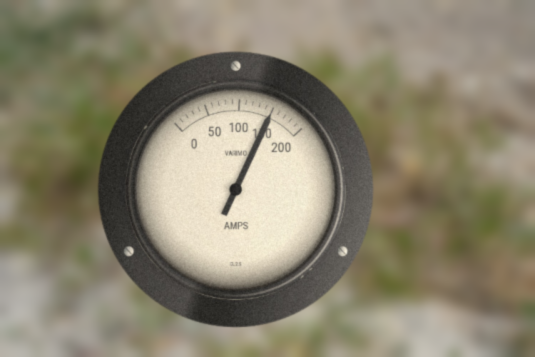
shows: 150 A
